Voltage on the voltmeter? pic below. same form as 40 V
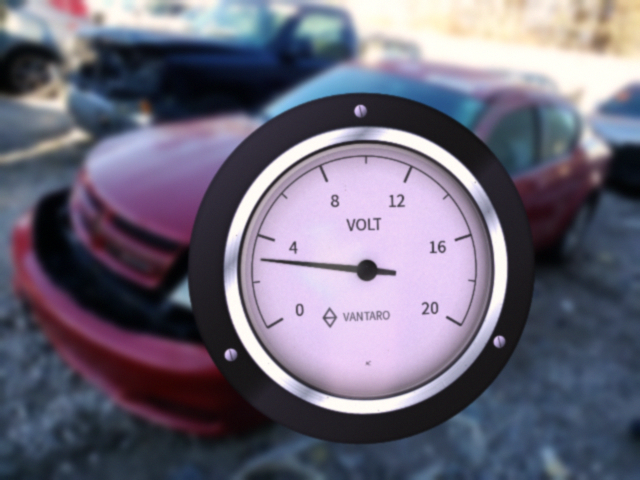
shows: 3 V
